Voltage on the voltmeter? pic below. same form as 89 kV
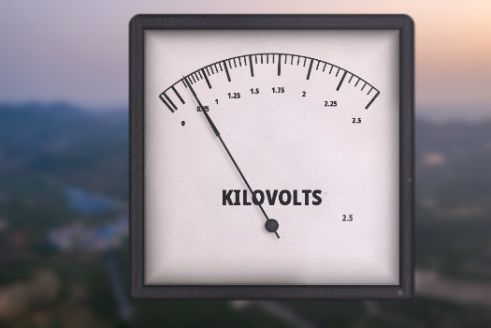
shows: 0.75 kV
